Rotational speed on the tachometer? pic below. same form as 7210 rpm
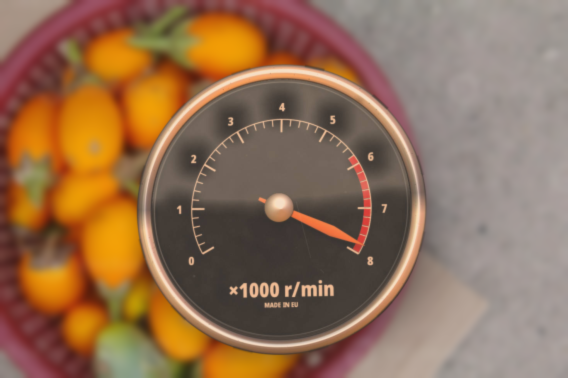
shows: 7800 rpm
